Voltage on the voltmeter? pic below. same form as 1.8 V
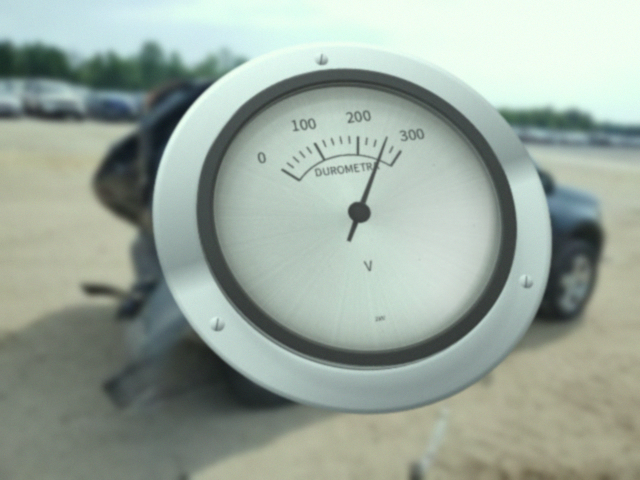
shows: 260 V
